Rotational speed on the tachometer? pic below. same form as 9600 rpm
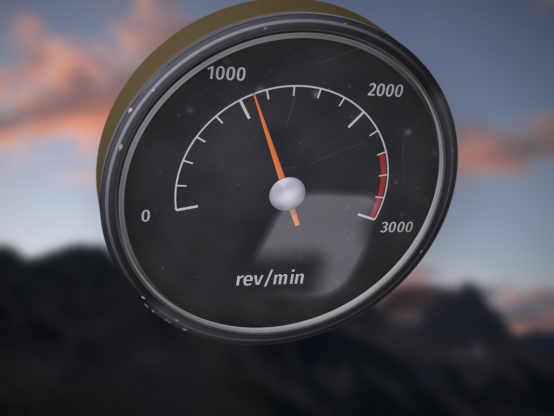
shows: 1100 rpm
